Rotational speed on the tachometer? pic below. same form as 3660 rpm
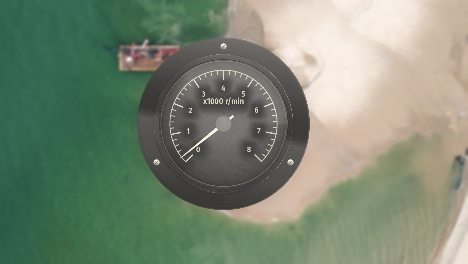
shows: 200 rpm
